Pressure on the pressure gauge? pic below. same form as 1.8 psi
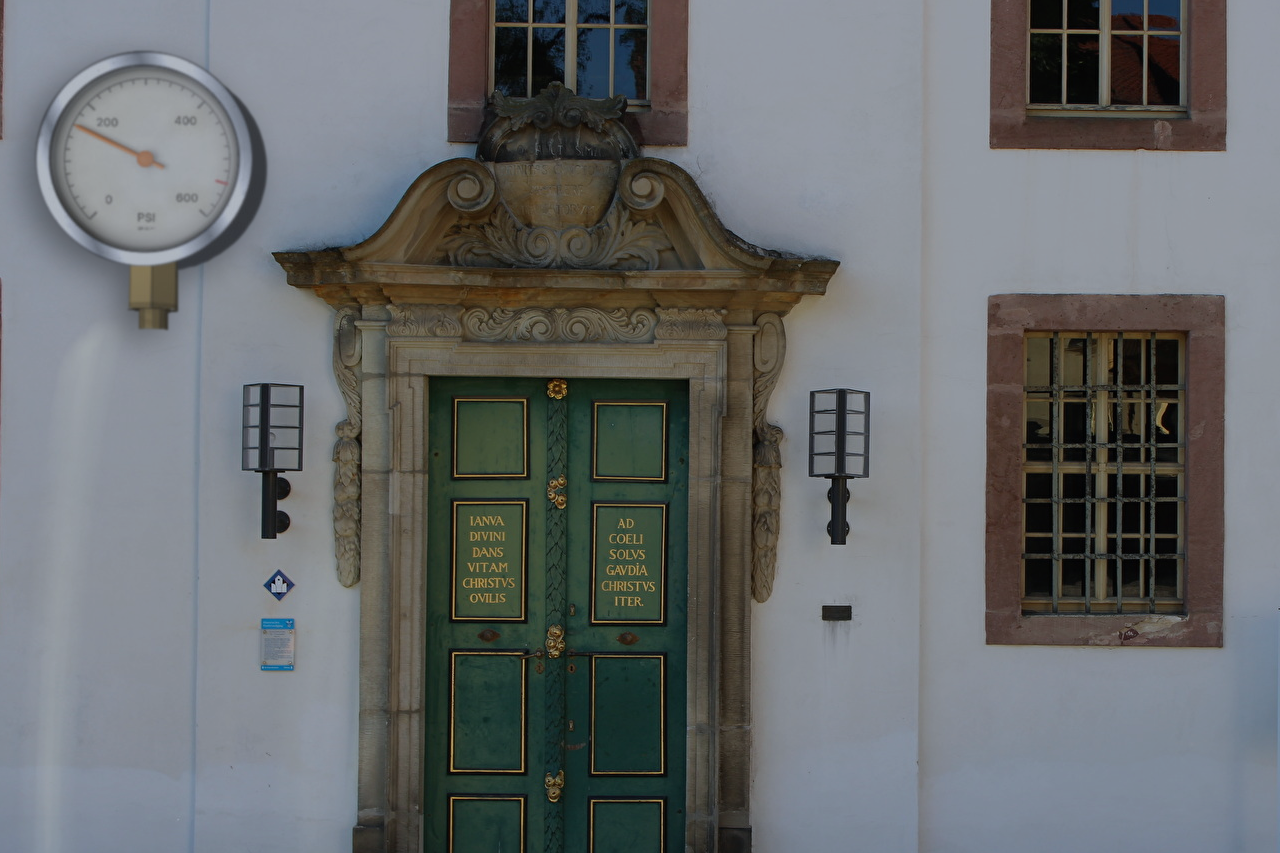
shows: 160 psi
